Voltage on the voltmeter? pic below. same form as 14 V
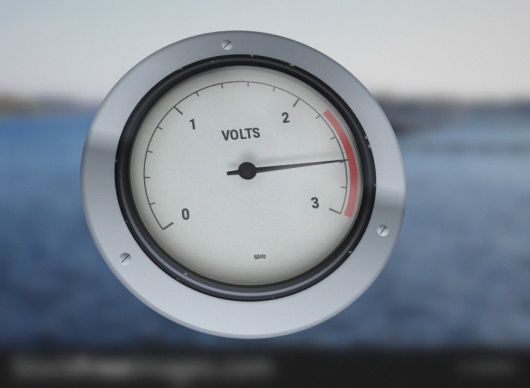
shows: 2.6 V
